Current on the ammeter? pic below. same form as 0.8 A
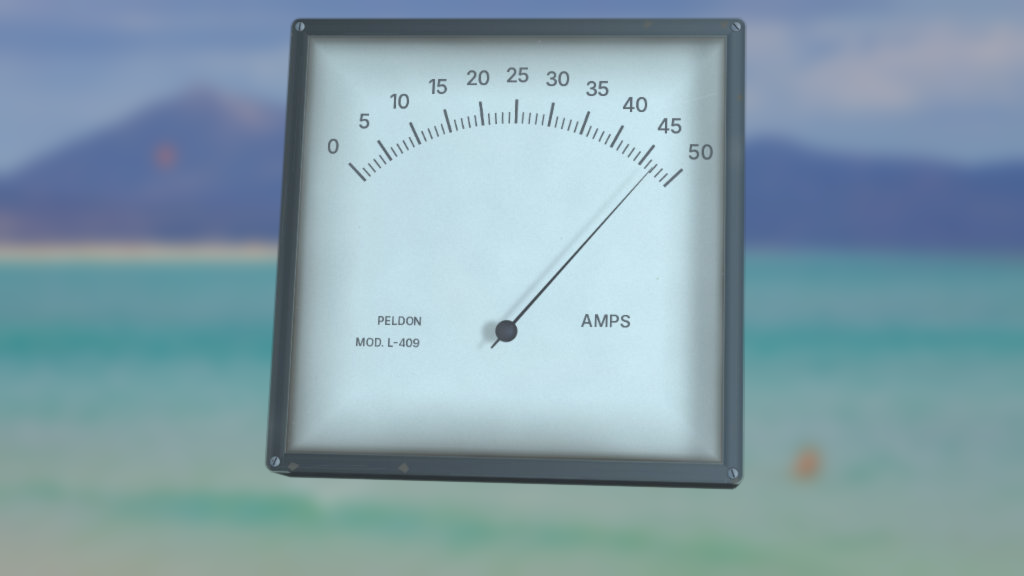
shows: 47 A
